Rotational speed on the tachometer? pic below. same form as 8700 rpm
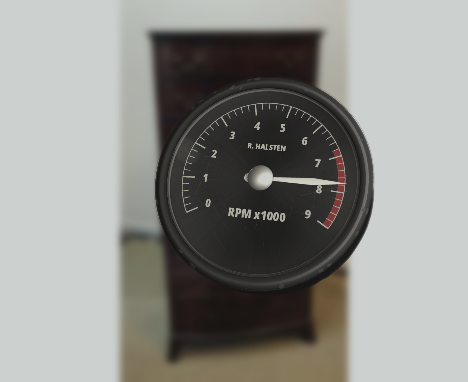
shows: 7800 rpm
